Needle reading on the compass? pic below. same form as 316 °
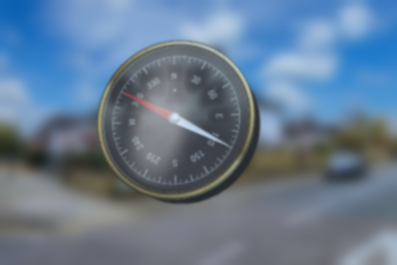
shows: 300 °
